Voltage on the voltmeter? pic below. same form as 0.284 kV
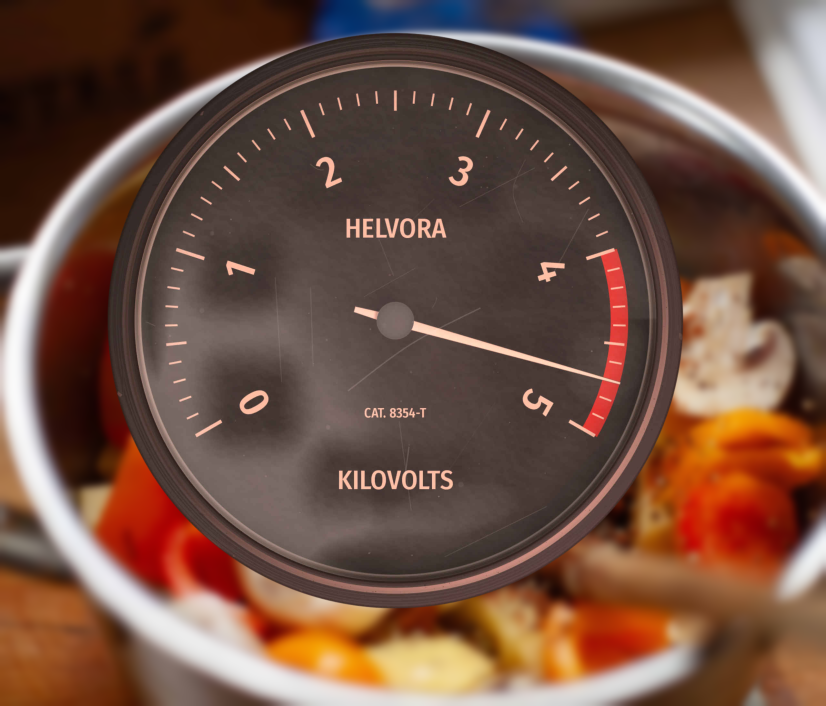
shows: 4.7 kV
